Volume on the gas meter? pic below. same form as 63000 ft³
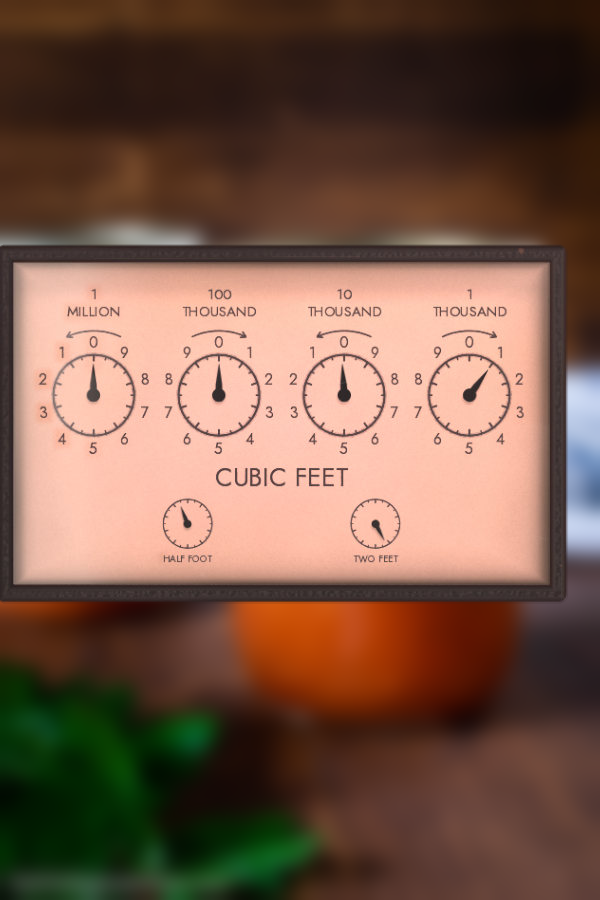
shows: 100 ft³
